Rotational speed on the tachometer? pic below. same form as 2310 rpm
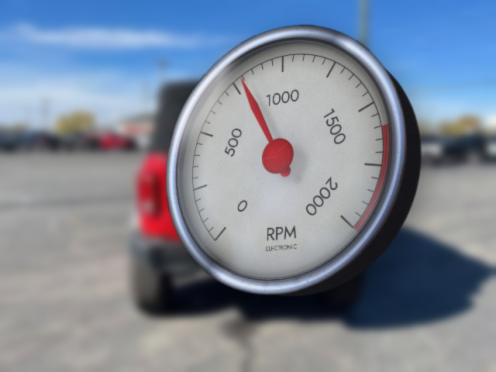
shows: 800 rpm
